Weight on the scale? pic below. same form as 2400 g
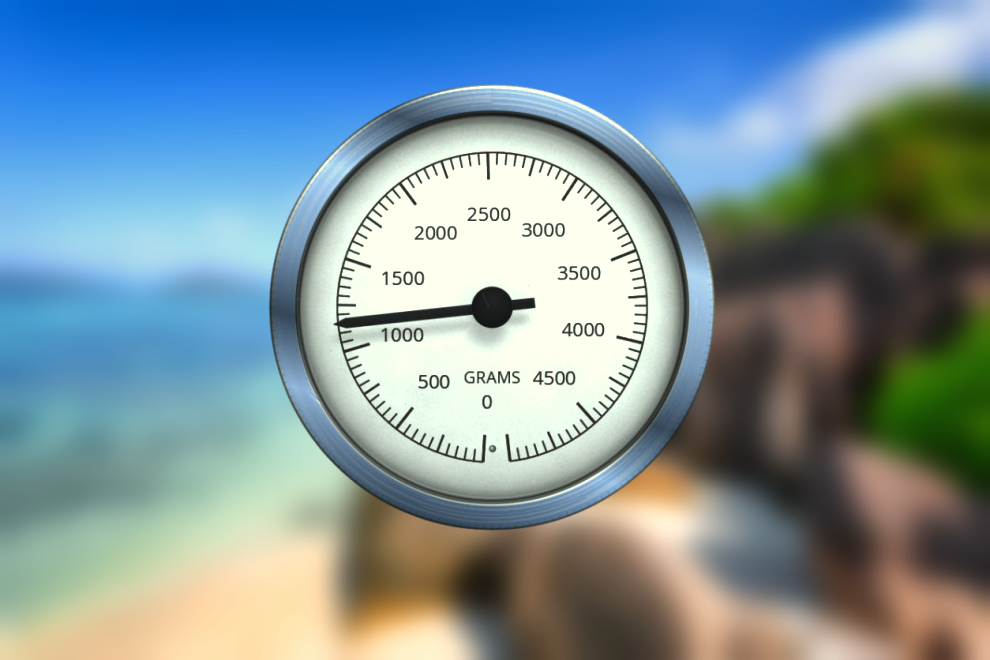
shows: 1150 g
